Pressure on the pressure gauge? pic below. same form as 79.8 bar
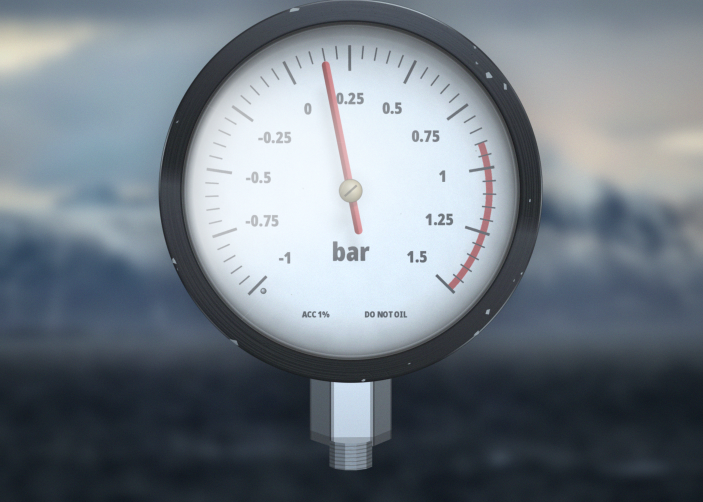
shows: 0.15 bar
